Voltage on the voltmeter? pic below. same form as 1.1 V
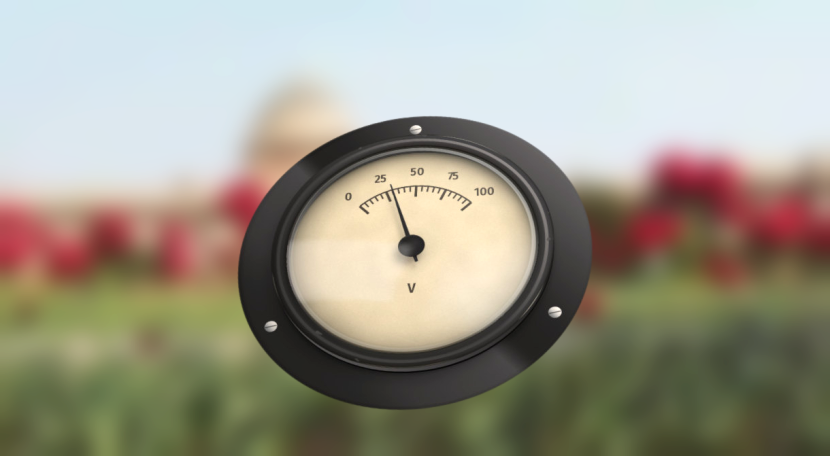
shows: 30 V
